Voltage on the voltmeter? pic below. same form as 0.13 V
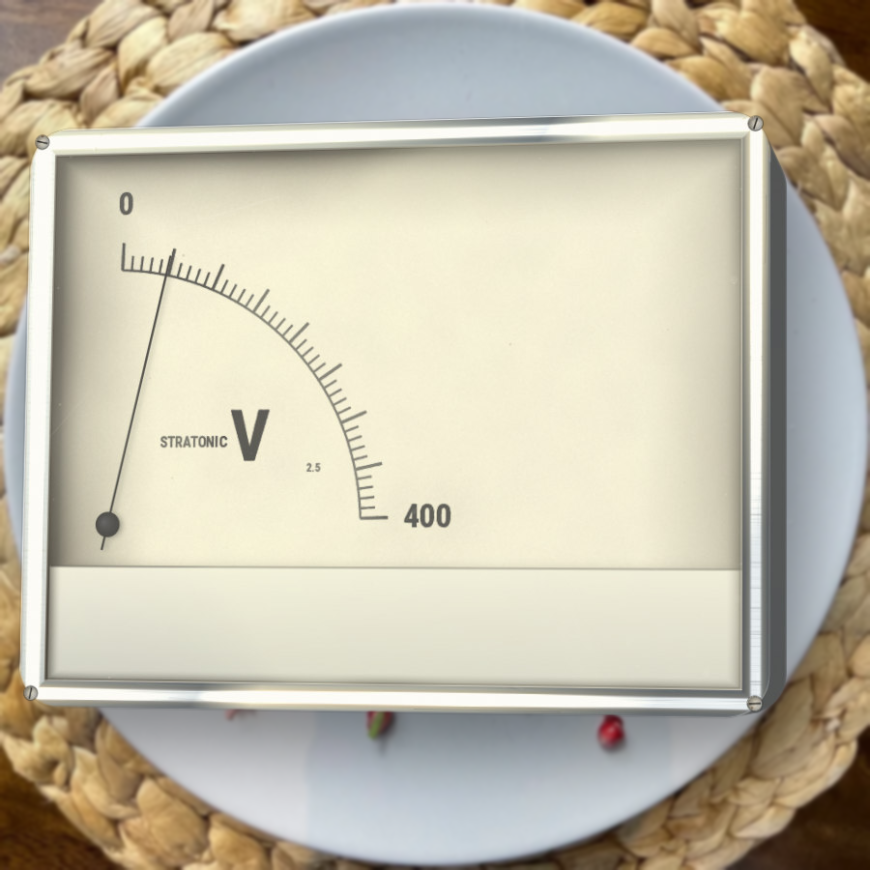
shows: 50 V
